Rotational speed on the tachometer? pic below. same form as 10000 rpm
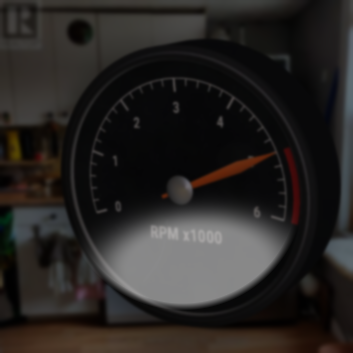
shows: 5000 rpm
